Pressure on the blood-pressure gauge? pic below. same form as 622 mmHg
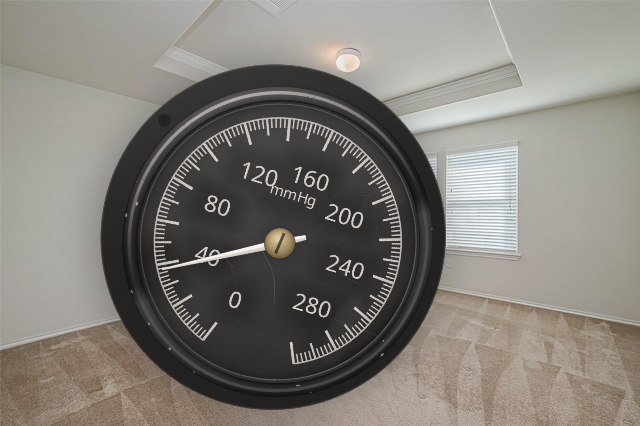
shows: 38 mmHg
